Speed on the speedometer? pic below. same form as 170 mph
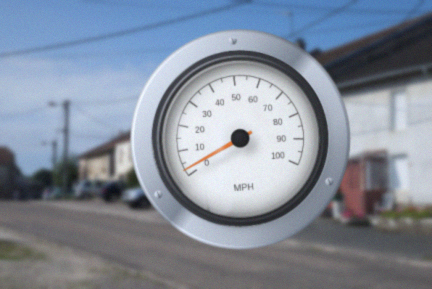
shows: 2.5 mph
